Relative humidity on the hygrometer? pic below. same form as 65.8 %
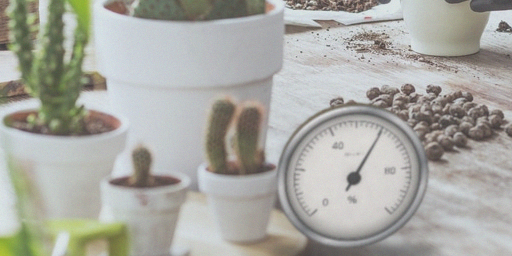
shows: 60 %
